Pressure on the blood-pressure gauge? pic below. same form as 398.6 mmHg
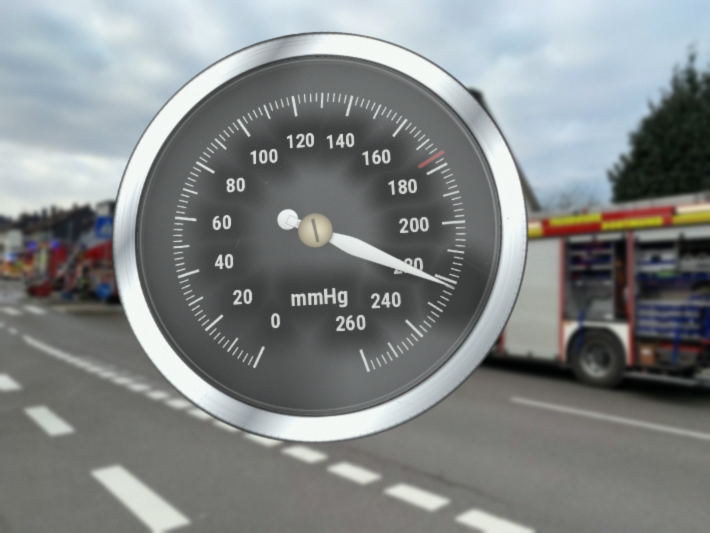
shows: 222 mmHg
